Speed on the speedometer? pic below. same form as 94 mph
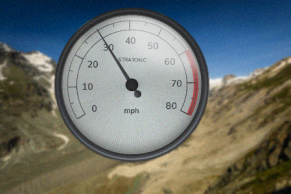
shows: 30 mph
